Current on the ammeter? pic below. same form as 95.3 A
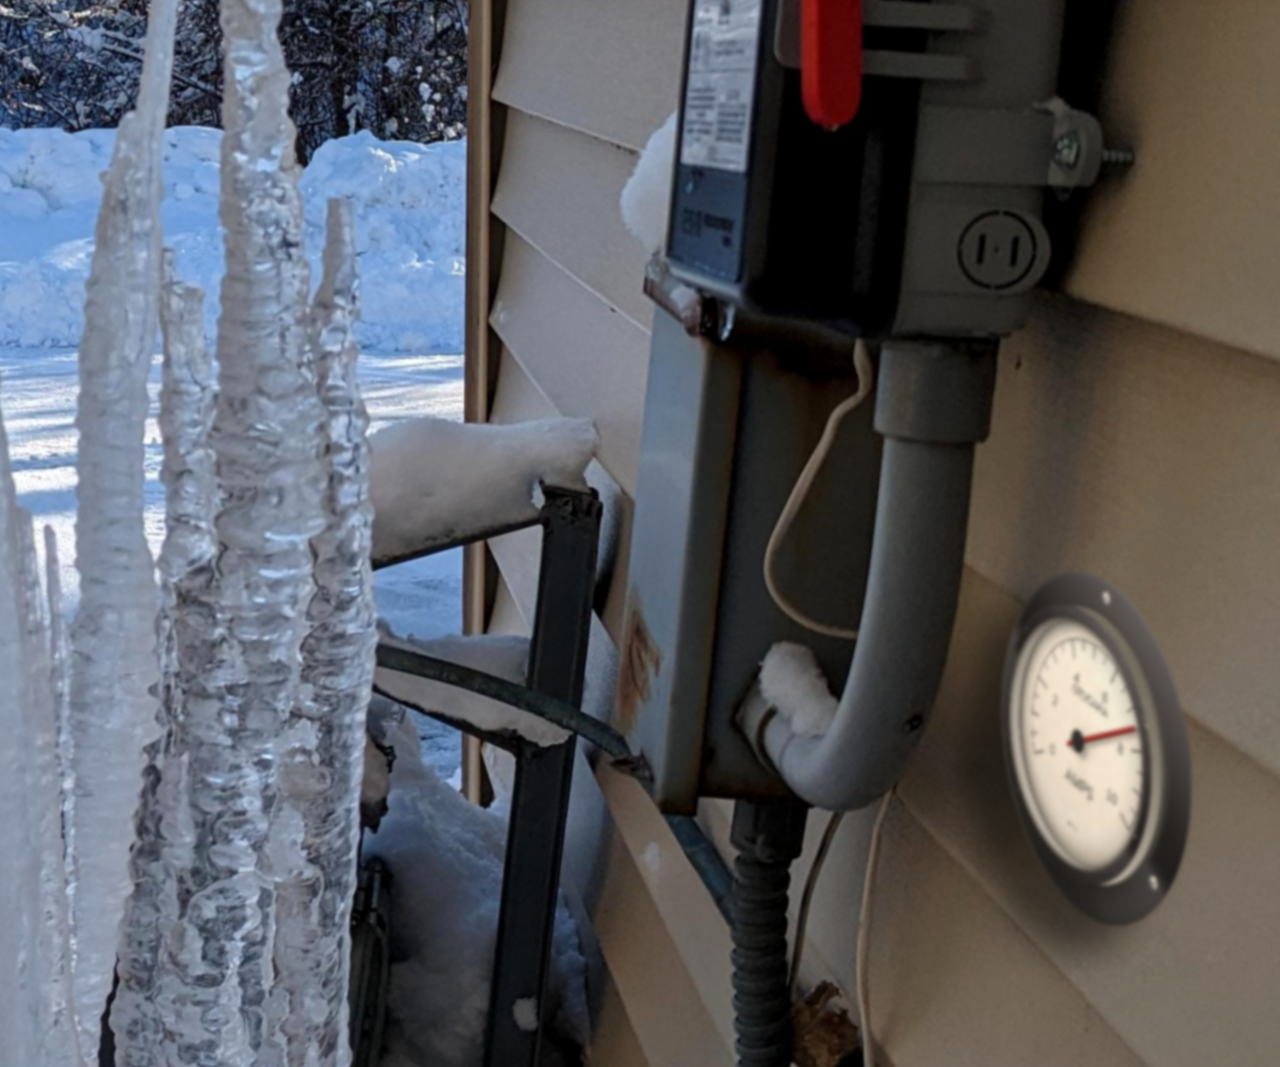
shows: 7.5 A
